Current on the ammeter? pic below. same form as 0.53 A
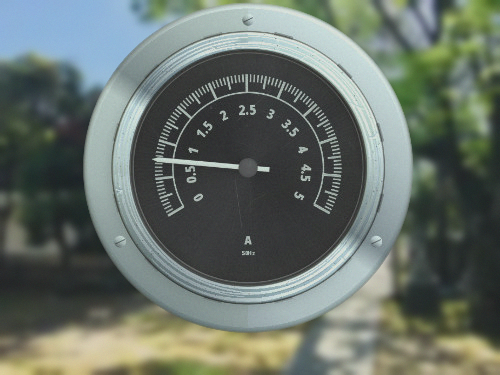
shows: 0.75 A
